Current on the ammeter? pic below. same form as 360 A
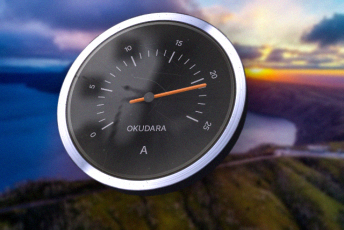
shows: 21 A
